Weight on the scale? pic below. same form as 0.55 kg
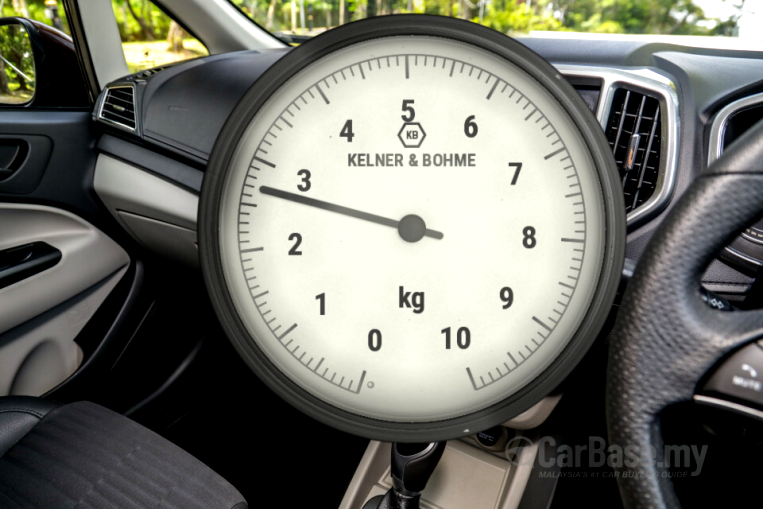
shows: 2.7 kg
